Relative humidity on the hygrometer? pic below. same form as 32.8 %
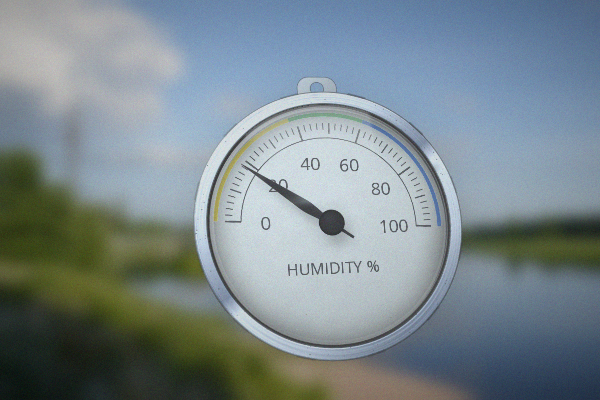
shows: 18 %
